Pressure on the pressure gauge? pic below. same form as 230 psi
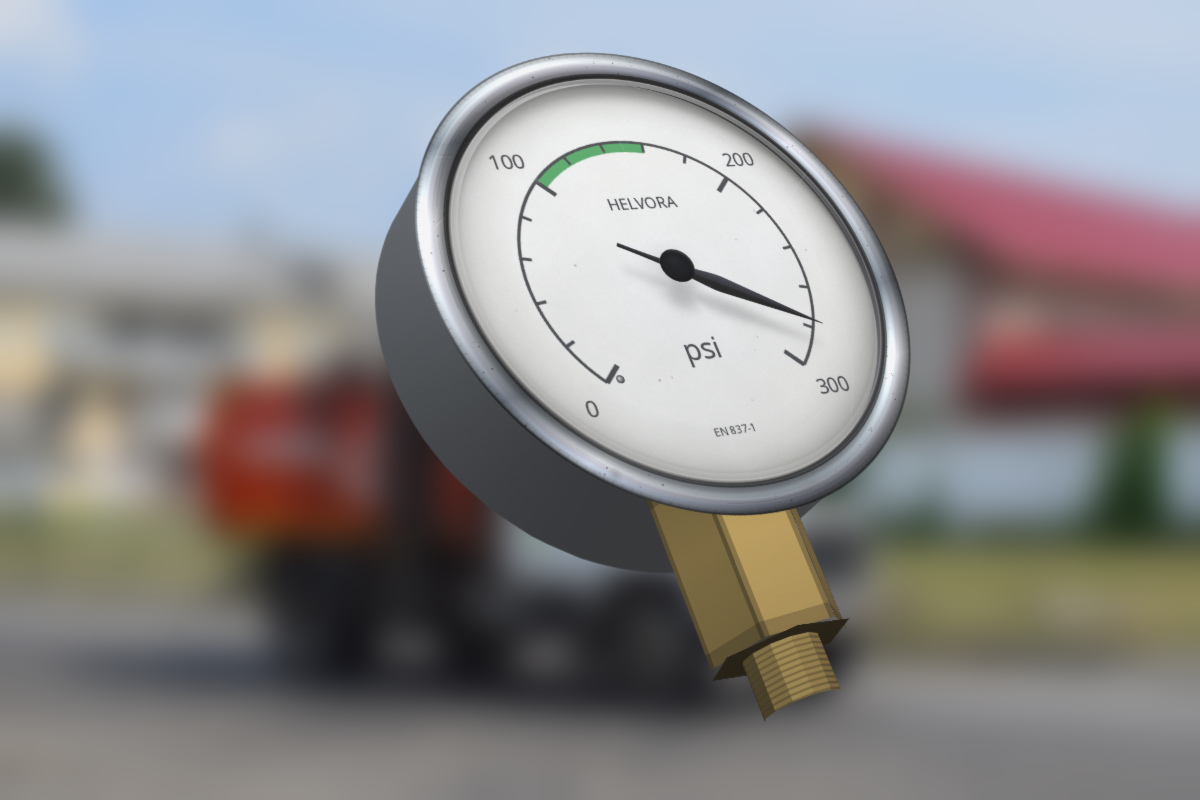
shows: 280 psi
